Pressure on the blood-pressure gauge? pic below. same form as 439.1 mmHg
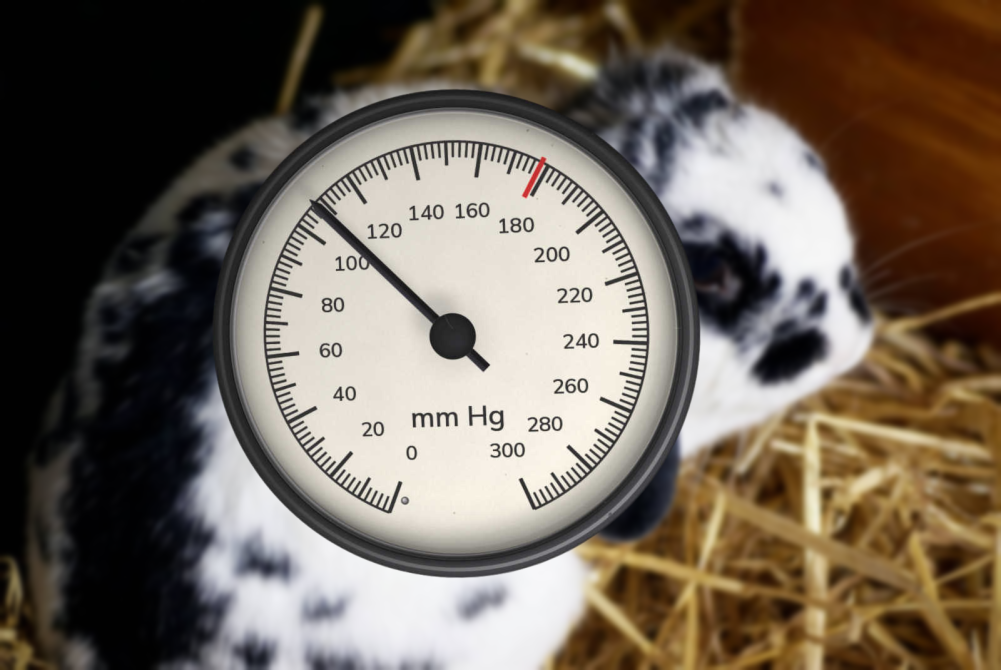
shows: 108 mmHg
